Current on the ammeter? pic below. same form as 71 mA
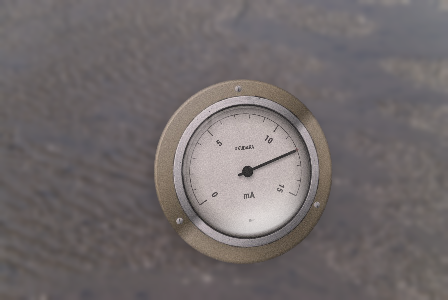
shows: 12 mA
